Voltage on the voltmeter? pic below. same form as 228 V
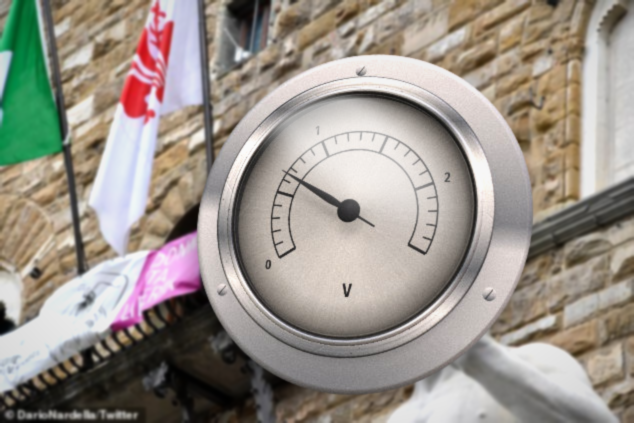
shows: 0.65 V
